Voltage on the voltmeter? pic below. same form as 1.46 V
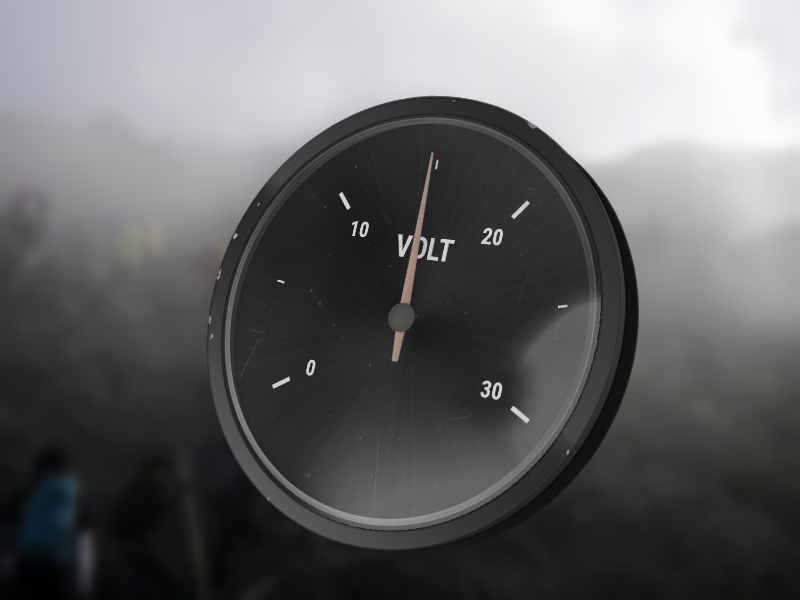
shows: 15 V
